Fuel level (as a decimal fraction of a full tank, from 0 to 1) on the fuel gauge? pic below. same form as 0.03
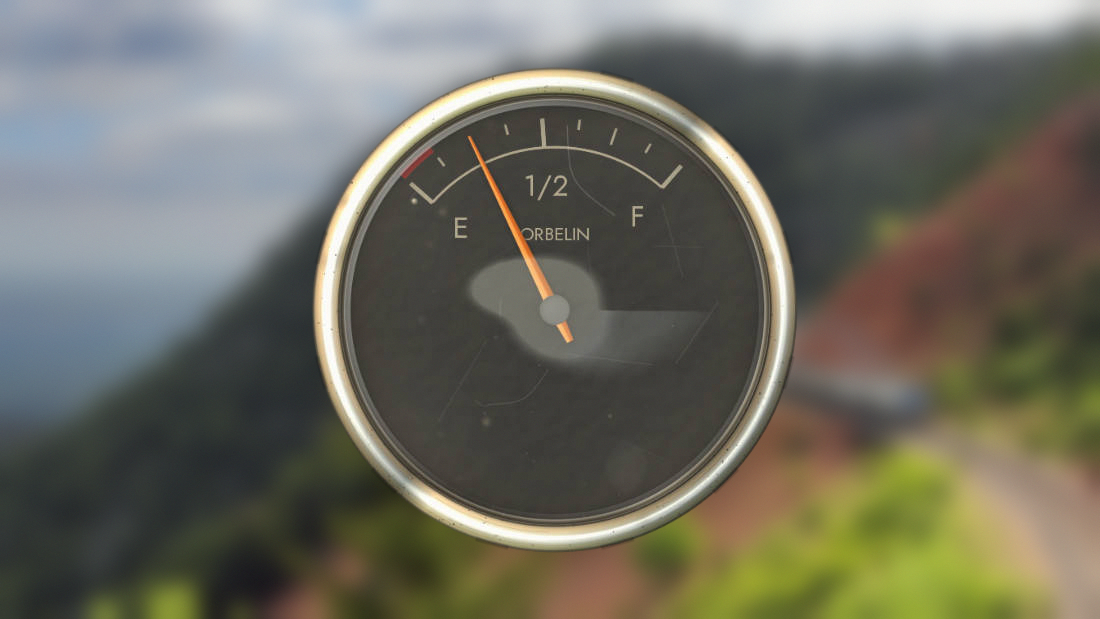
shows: 0.25
